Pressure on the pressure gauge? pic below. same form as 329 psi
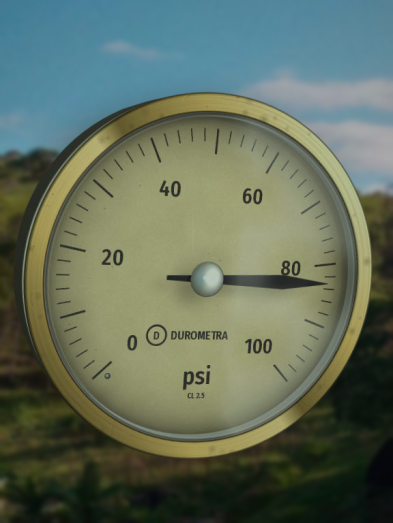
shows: 83 psi
